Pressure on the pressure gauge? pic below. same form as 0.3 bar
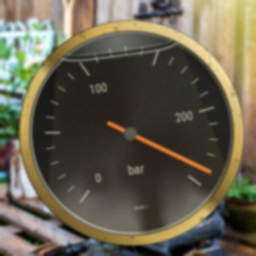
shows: 240 bar
